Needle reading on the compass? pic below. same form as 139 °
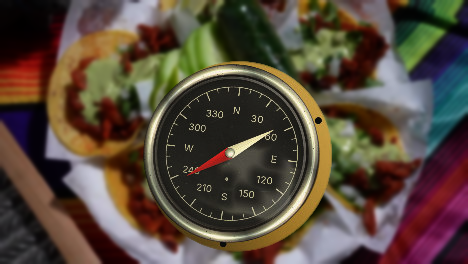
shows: 235 °
